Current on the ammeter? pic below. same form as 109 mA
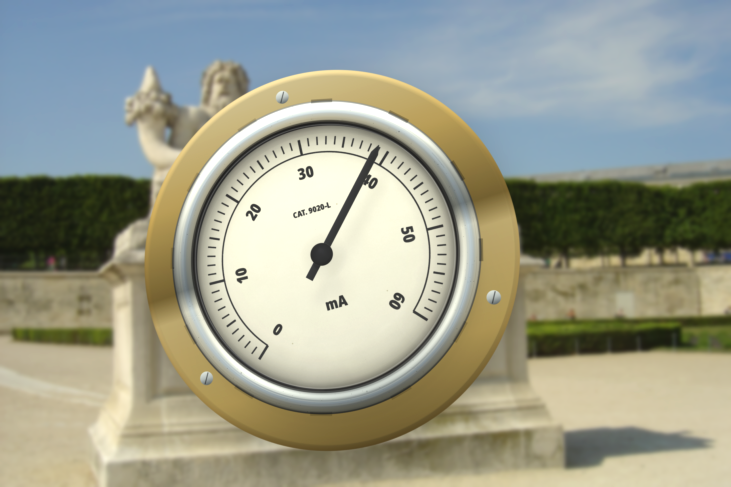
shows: 39 mA
